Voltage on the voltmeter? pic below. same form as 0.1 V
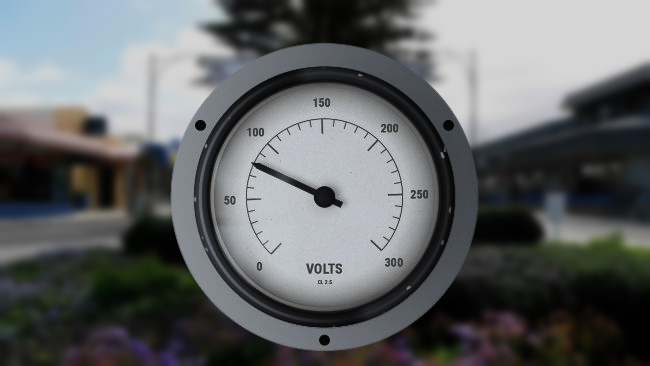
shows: 80 V
